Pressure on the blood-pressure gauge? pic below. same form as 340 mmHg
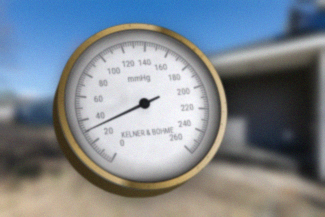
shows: 30 mmHg
